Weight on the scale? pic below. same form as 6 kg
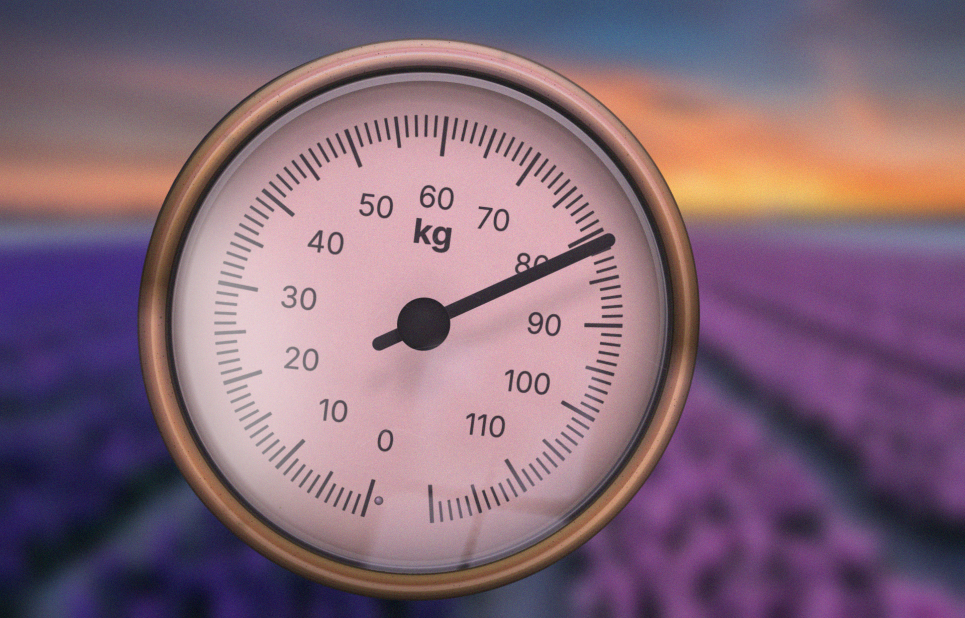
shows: 81 kg
